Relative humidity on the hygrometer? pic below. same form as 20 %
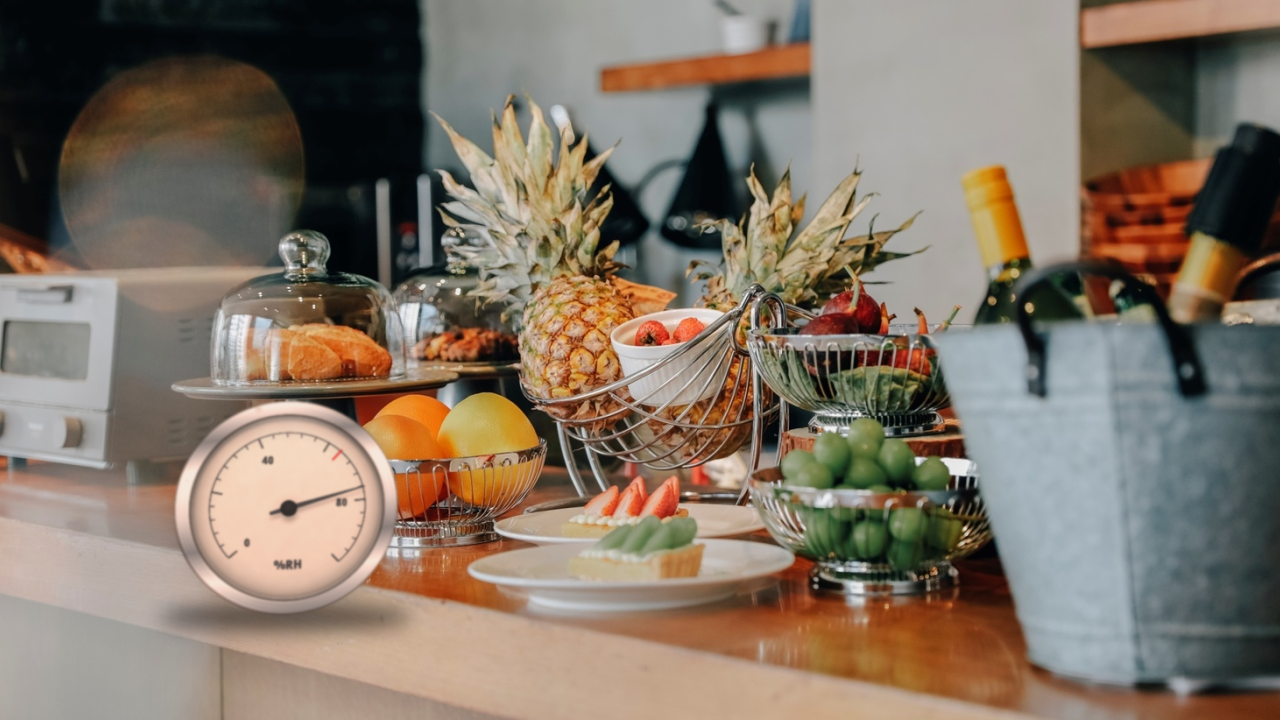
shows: 76 %
